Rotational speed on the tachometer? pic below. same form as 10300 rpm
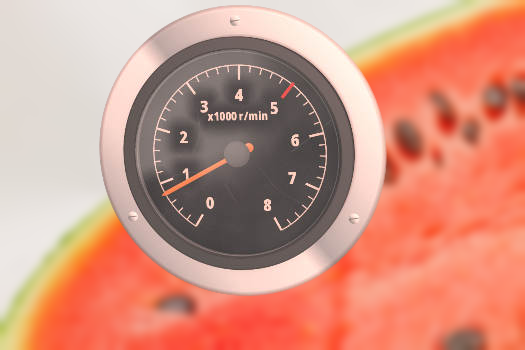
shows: 800 rpm
